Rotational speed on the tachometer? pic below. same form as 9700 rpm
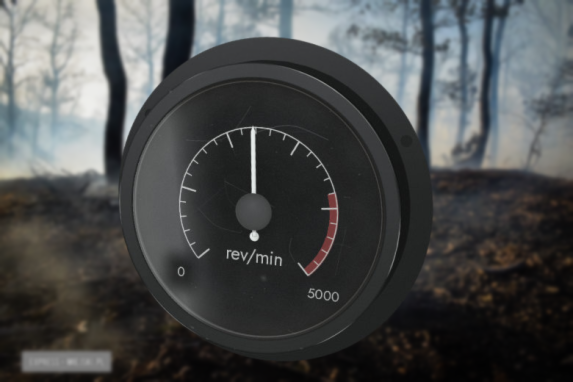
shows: 2400 rpm
